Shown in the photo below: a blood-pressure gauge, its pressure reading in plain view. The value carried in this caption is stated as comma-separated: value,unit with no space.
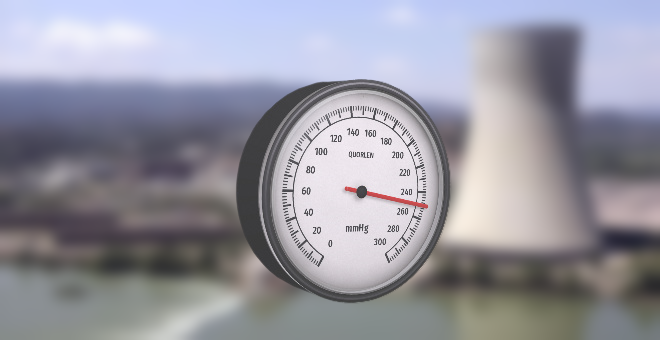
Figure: 250,mmHg
